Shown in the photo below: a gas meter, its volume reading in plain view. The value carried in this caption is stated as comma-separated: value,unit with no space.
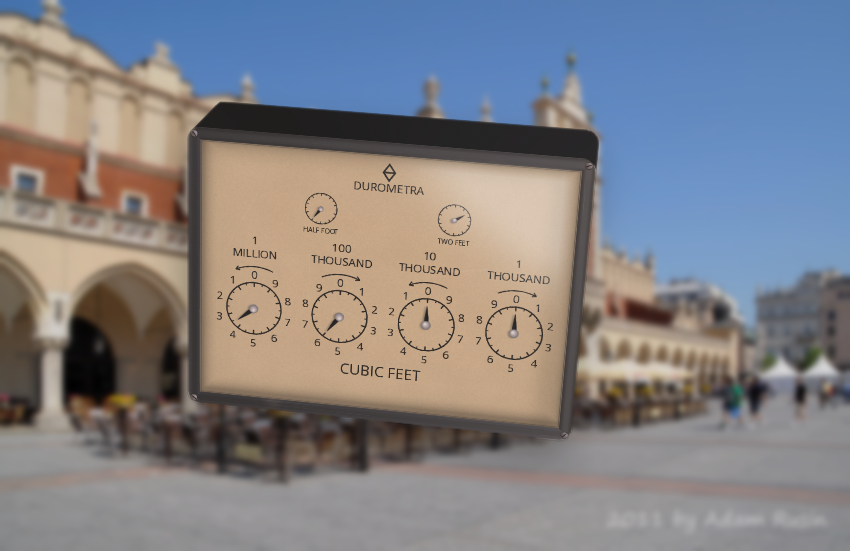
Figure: 360000,ft³
